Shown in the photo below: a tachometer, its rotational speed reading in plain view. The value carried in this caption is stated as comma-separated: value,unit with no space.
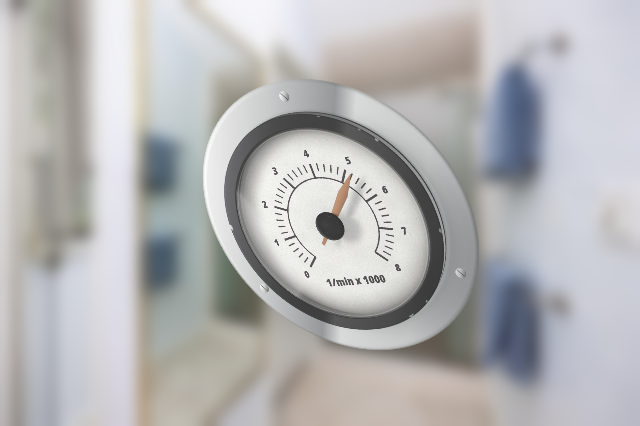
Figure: 5200,rpm
